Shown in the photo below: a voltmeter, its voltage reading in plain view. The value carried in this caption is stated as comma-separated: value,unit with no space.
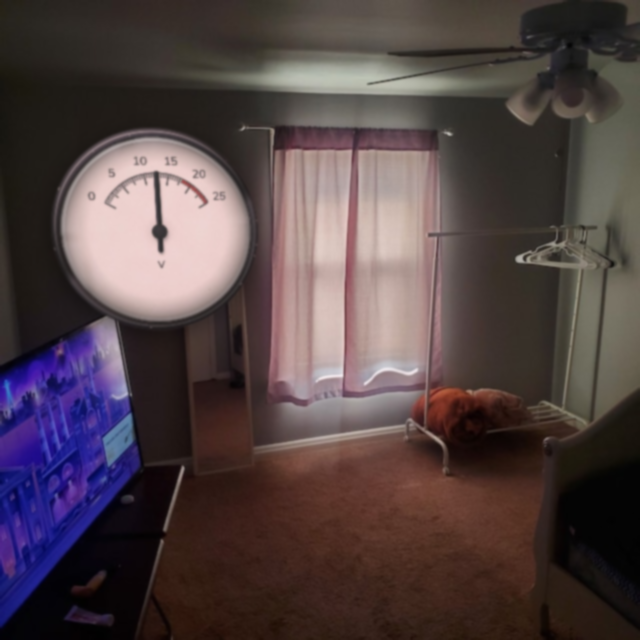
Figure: 12.5,V
